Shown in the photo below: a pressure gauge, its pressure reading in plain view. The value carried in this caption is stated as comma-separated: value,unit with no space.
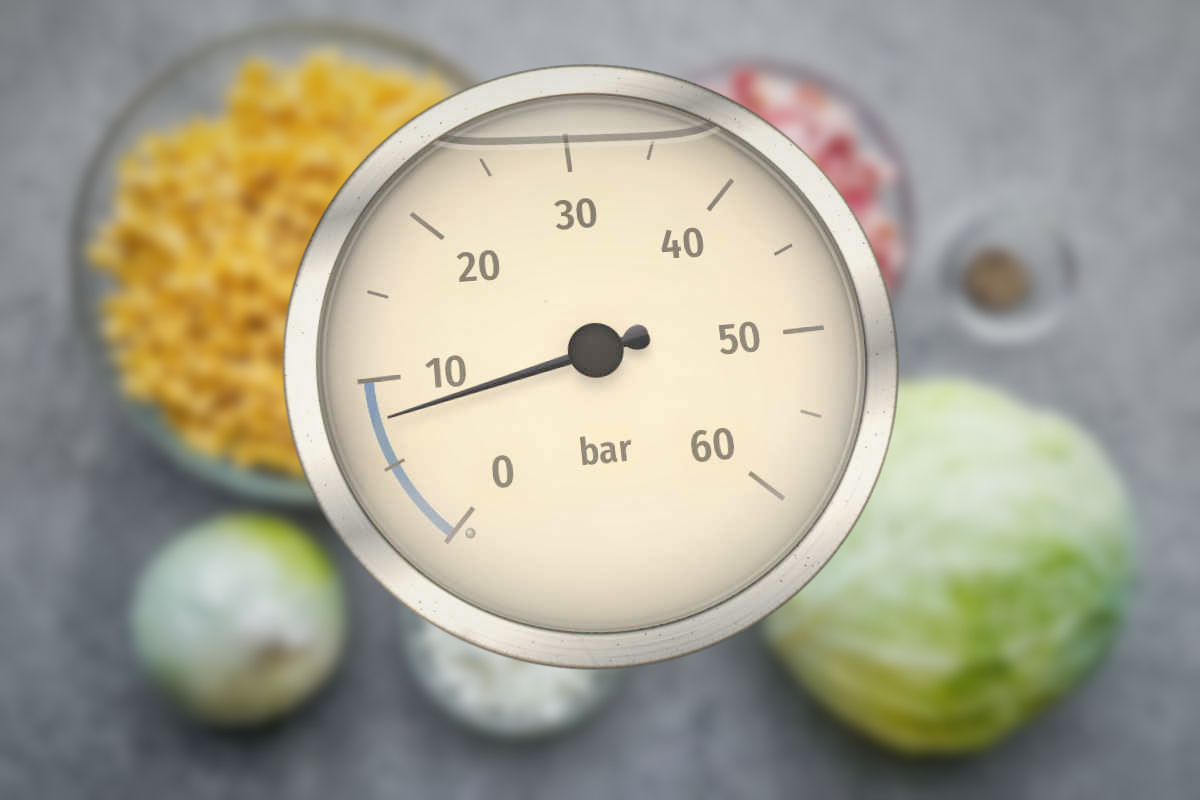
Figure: 7.5,bar
